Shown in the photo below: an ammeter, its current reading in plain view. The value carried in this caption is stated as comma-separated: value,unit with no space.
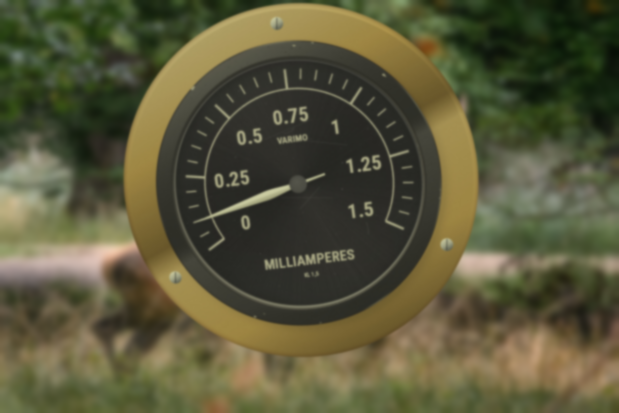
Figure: 0.1,mA
